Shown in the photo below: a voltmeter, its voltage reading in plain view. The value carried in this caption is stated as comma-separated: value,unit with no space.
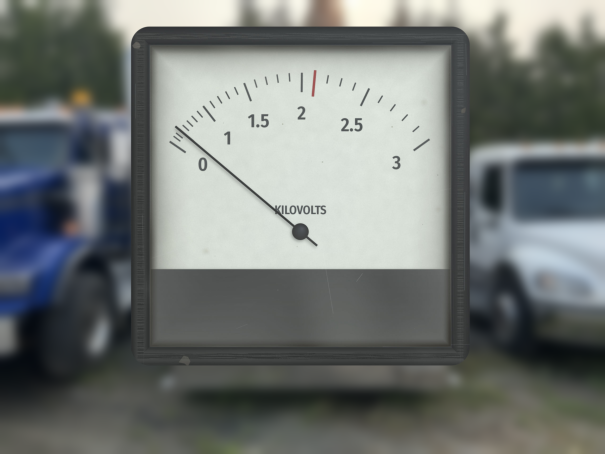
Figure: 0.5,kV
